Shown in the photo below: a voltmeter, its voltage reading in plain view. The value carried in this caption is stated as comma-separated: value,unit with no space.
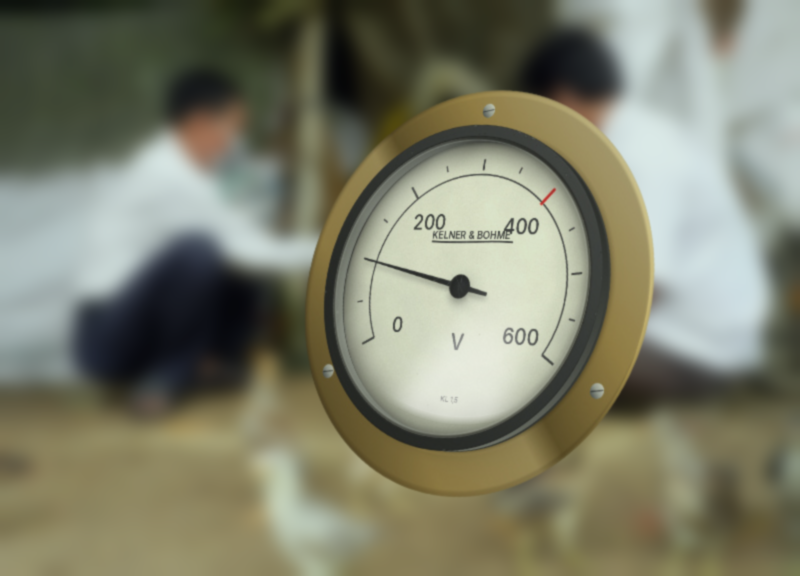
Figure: 100,V
